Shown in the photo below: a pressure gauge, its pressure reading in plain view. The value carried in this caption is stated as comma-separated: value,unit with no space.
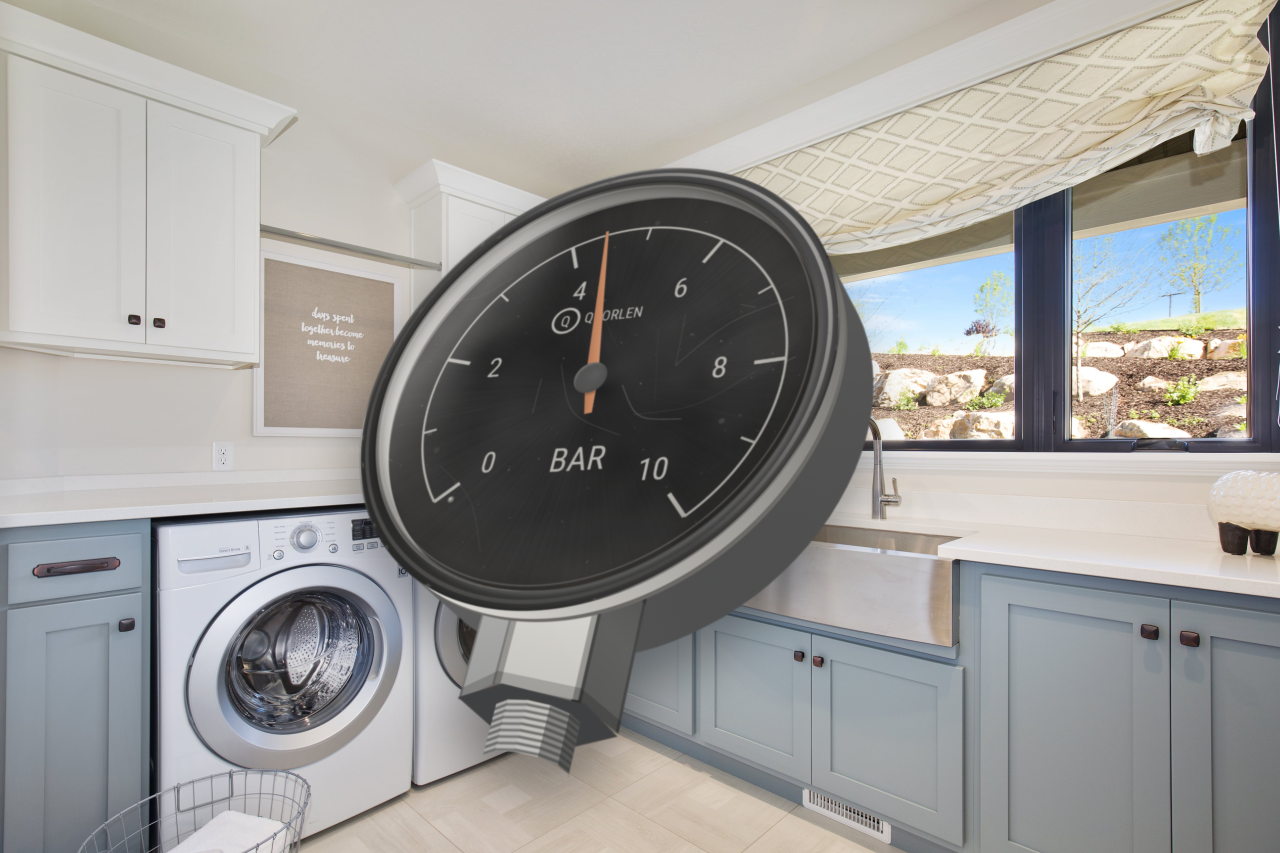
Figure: 4.5,bar
